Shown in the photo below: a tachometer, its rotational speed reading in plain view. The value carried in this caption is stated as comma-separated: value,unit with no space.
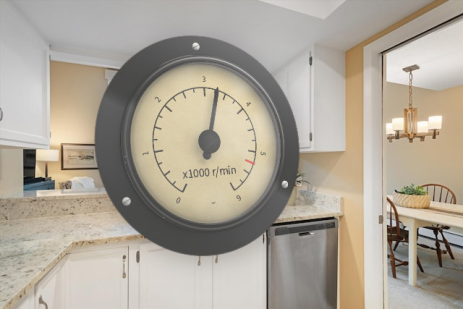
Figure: 3250,rpm
